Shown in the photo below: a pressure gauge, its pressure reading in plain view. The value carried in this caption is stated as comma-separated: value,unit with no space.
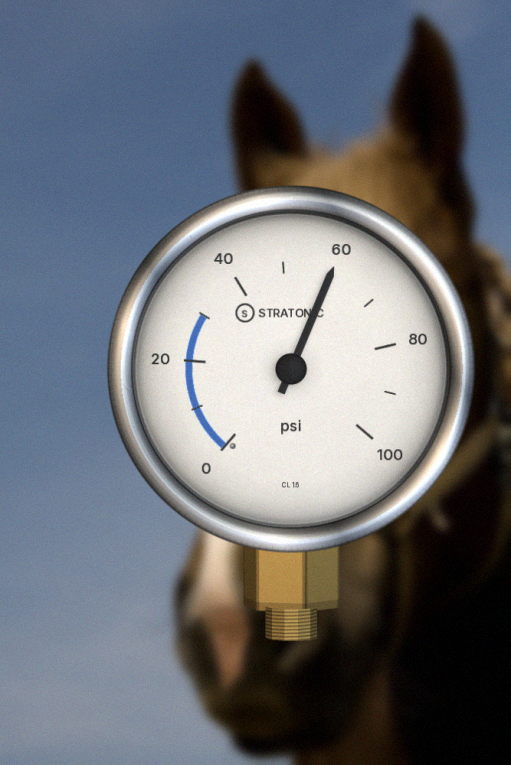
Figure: 60,psi
